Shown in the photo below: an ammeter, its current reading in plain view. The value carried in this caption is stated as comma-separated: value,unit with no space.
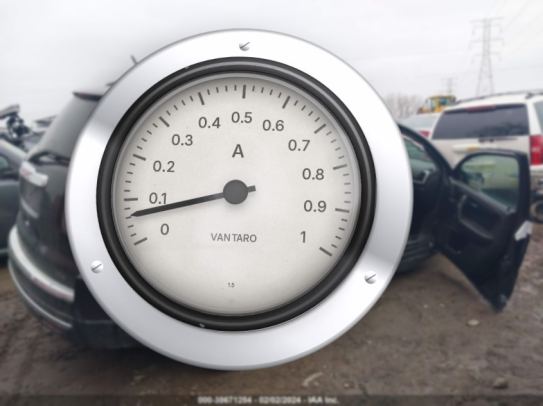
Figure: 0.06,A
